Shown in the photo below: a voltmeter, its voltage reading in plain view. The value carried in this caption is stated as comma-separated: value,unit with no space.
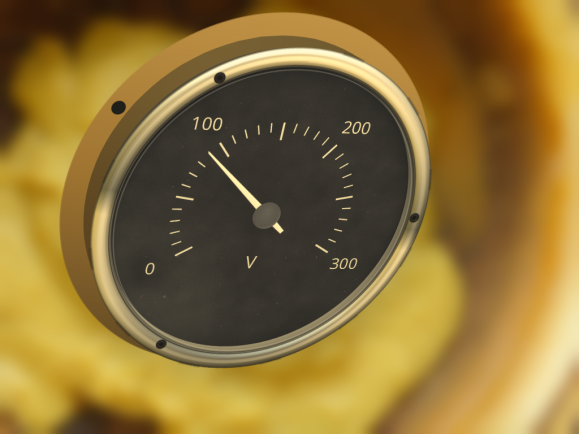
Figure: 90,V
